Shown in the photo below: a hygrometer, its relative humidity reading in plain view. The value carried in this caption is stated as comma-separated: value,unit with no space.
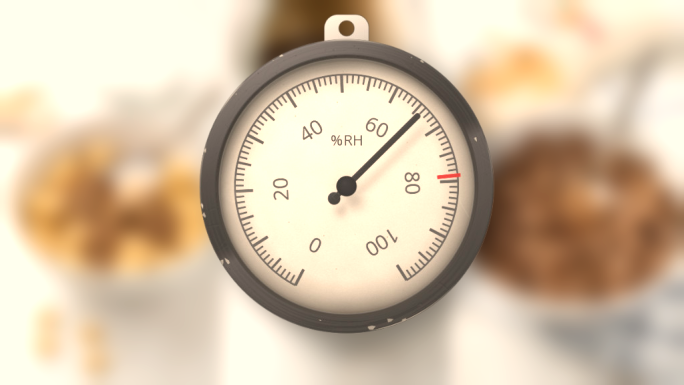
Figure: 66,%
